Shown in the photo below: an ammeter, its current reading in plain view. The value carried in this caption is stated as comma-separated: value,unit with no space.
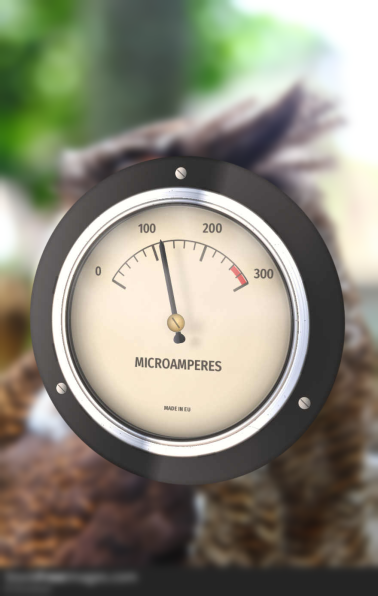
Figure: 120,µA
